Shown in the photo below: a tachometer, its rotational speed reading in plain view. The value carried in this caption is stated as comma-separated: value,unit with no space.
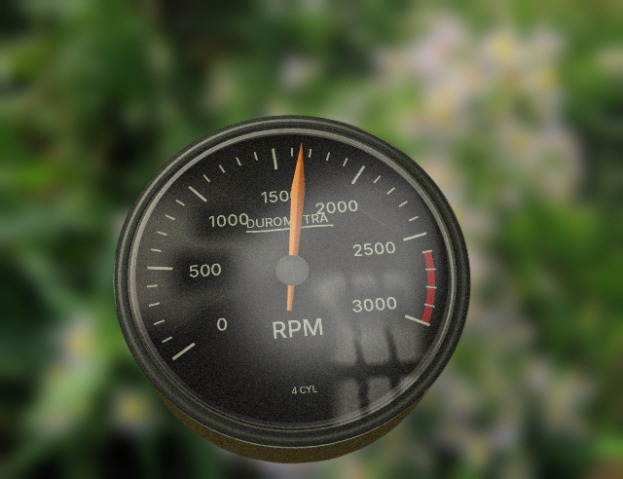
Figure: 1650,rpm
